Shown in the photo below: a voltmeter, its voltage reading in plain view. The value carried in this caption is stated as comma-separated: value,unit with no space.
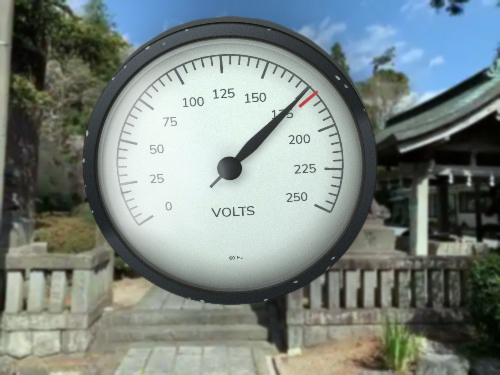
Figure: 175,V
